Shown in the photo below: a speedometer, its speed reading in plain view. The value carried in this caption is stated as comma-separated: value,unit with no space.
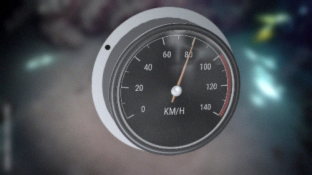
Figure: 80,km/h
